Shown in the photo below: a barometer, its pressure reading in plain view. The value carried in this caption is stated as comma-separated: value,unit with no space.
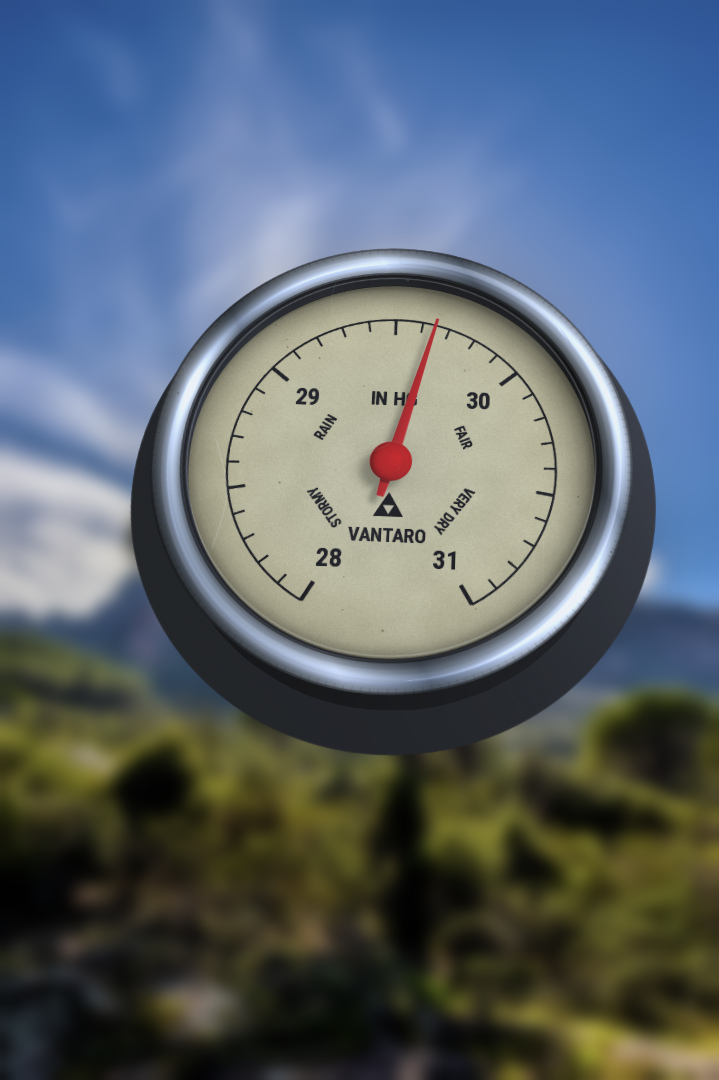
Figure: 29.65,inHg
